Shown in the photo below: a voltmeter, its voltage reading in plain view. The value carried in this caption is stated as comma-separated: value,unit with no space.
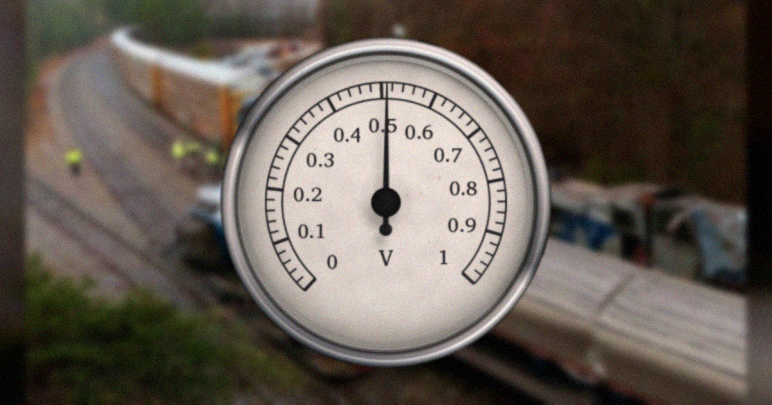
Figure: 0.51,V
